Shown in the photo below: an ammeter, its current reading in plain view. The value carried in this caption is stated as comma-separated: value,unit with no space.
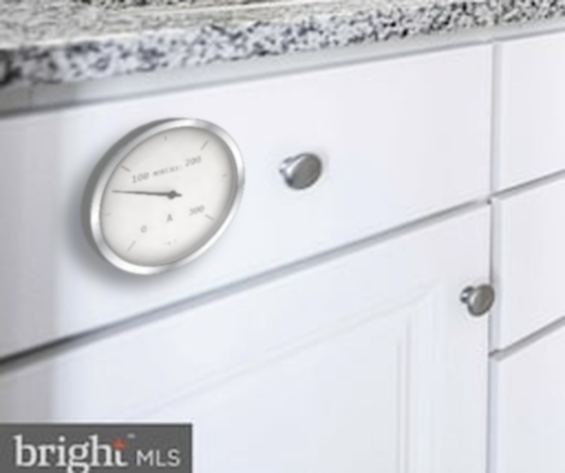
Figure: 75,A
